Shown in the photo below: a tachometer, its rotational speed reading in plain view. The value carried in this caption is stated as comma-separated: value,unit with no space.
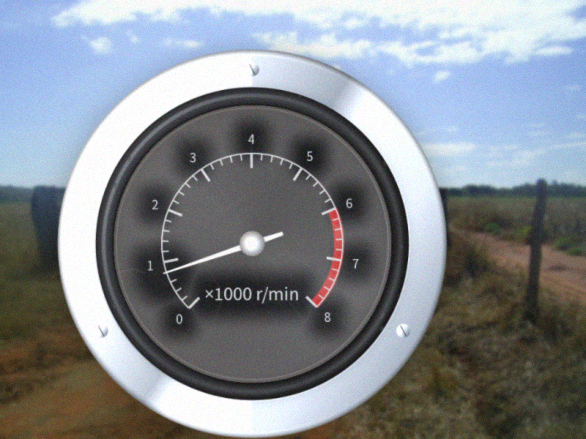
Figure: 800,rpm
